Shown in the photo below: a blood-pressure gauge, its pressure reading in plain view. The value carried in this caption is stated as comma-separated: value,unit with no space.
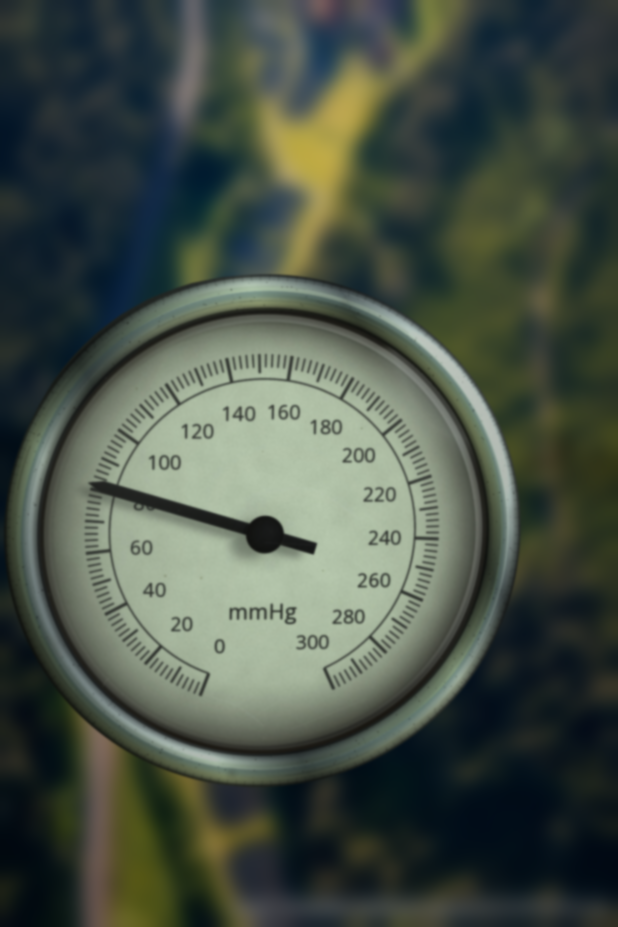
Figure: 82,mmHg
